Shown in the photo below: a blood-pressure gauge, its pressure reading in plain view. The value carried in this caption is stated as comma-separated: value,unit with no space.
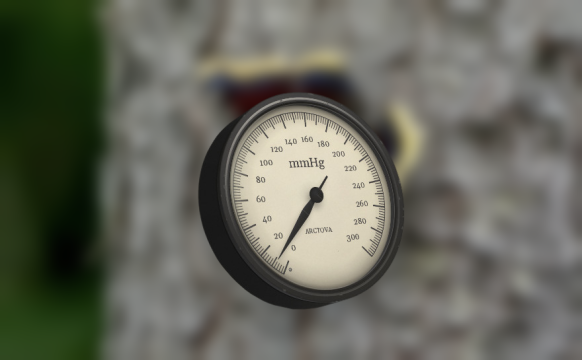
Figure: 10,mmHg
